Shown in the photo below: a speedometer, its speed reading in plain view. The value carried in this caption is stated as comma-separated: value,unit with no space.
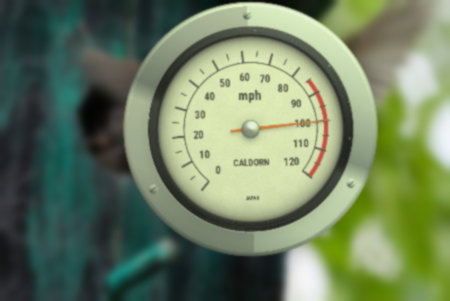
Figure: 100,mph
